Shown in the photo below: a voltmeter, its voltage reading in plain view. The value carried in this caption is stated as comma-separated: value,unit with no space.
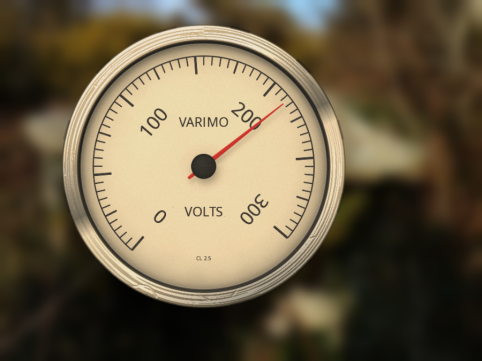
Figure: 212.5,V
